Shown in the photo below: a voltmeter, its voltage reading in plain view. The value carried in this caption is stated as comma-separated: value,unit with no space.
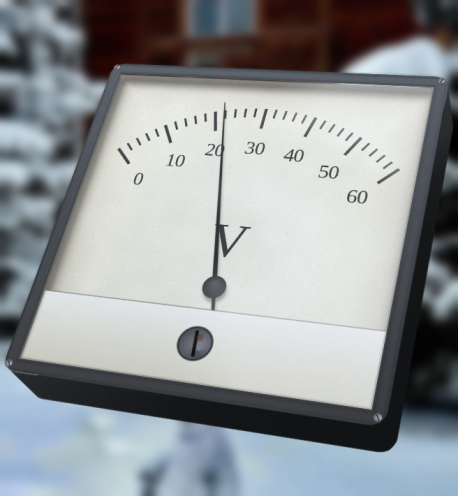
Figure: 22,V
